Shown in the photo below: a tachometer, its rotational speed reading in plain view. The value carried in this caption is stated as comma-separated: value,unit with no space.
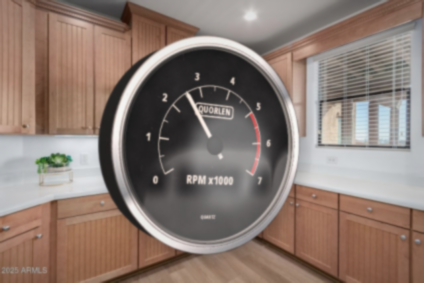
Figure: 2500,rpm
